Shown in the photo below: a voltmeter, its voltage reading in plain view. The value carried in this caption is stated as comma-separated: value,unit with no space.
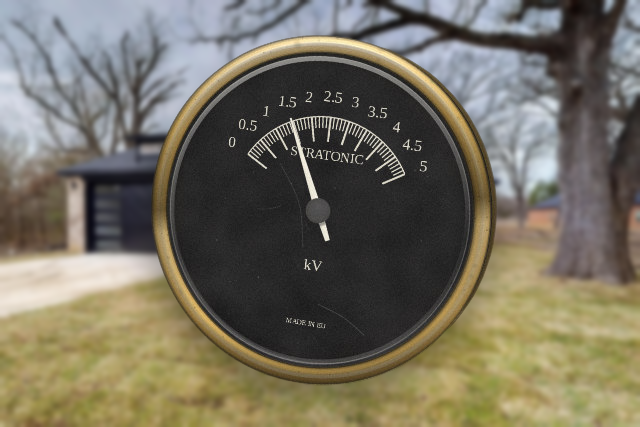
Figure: 1.5,kV
